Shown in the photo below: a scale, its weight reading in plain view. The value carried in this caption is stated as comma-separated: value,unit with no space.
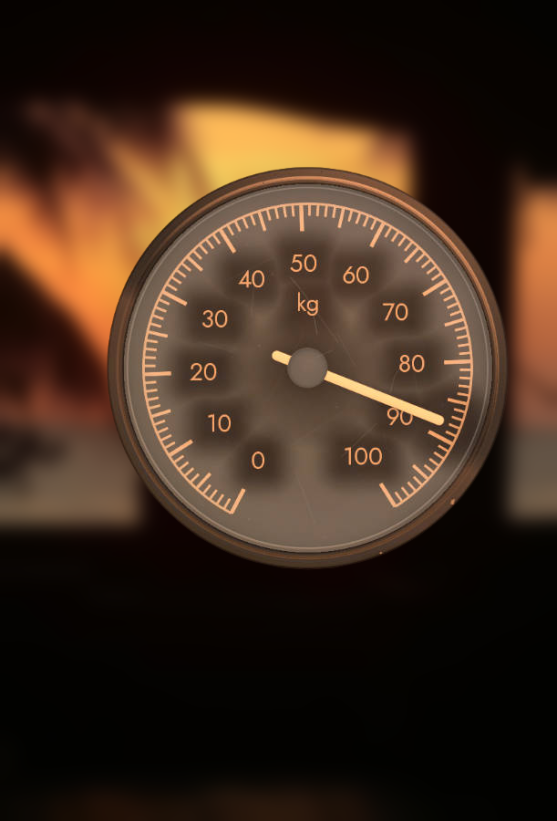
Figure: 88,kg
